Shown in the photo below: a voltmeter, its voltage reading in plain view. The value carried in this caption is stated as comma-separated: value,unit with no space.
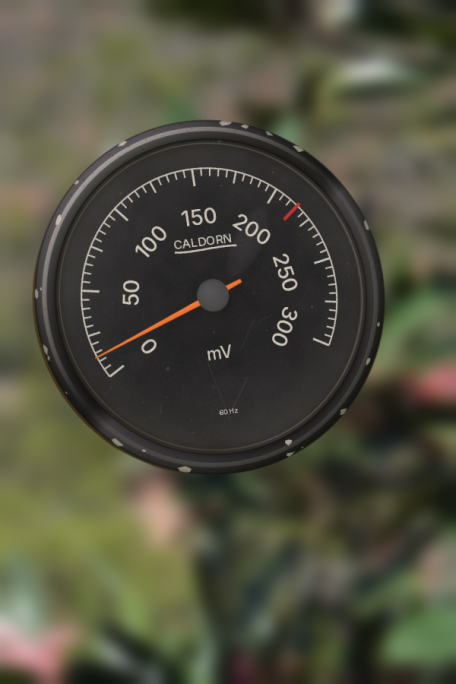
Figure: 12.5,mV
